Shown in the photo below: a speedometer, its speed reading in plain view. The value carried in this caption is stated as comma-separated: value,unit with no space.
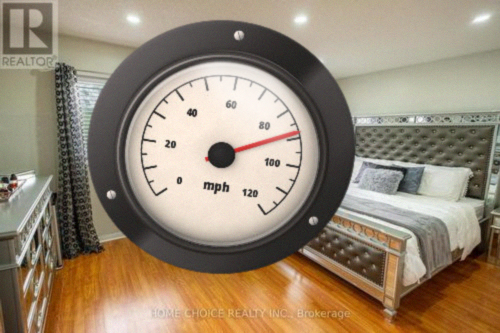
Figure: 87.5,mph
